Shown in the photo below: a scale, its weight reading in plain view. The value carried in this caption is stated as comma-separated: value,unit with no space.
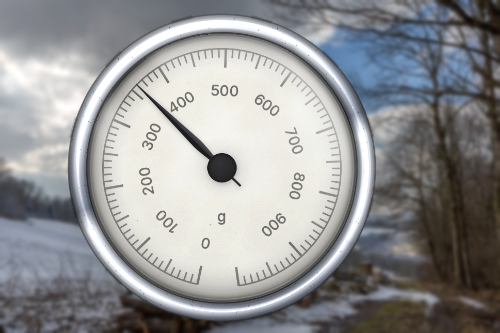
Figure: 360,g
